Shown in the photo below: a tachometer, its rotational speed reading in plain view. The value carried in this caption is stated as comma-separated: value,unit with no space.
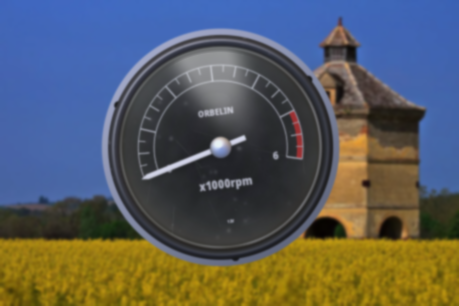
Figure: 0,rpm
